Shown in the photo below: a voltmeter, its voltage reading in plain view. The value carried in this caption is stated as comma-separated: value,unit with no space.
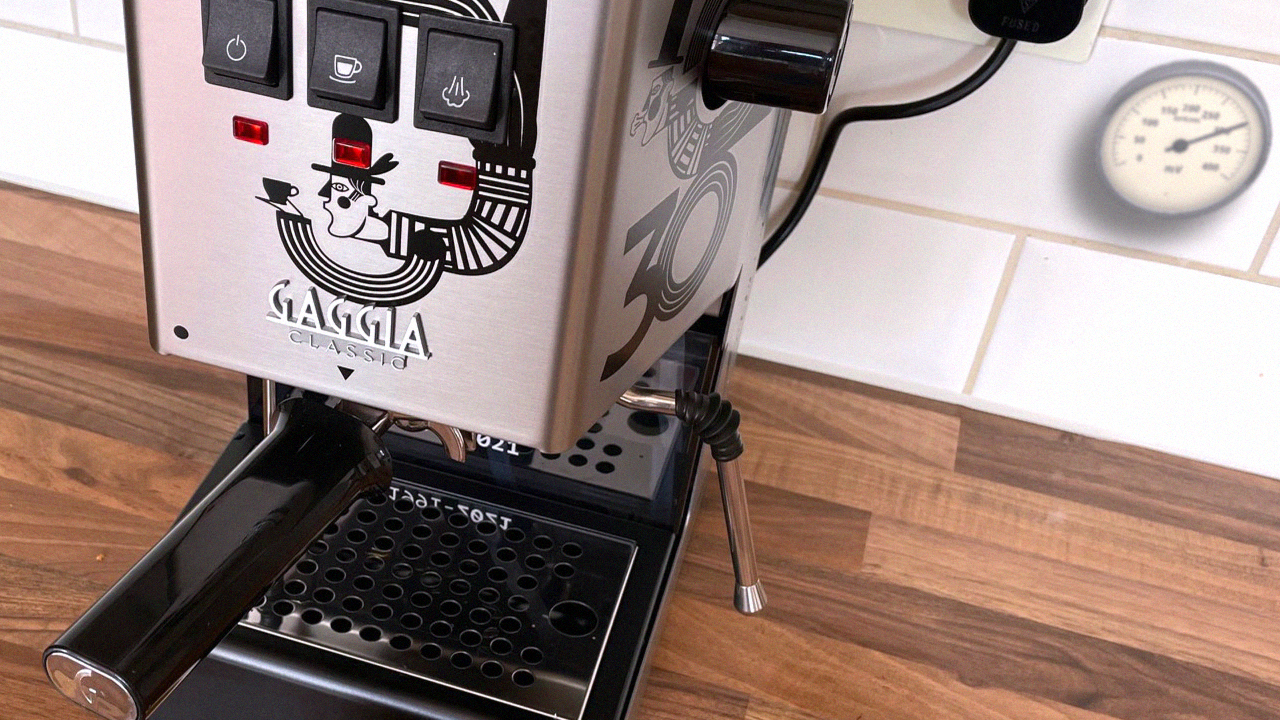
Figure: 300,mV
